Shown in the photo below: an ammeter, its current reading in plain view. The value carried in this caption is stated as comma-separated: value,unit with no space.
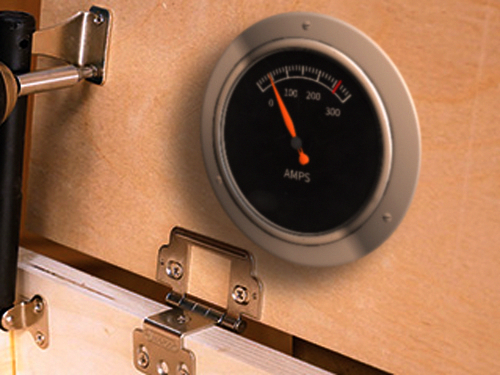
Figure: 50,A
